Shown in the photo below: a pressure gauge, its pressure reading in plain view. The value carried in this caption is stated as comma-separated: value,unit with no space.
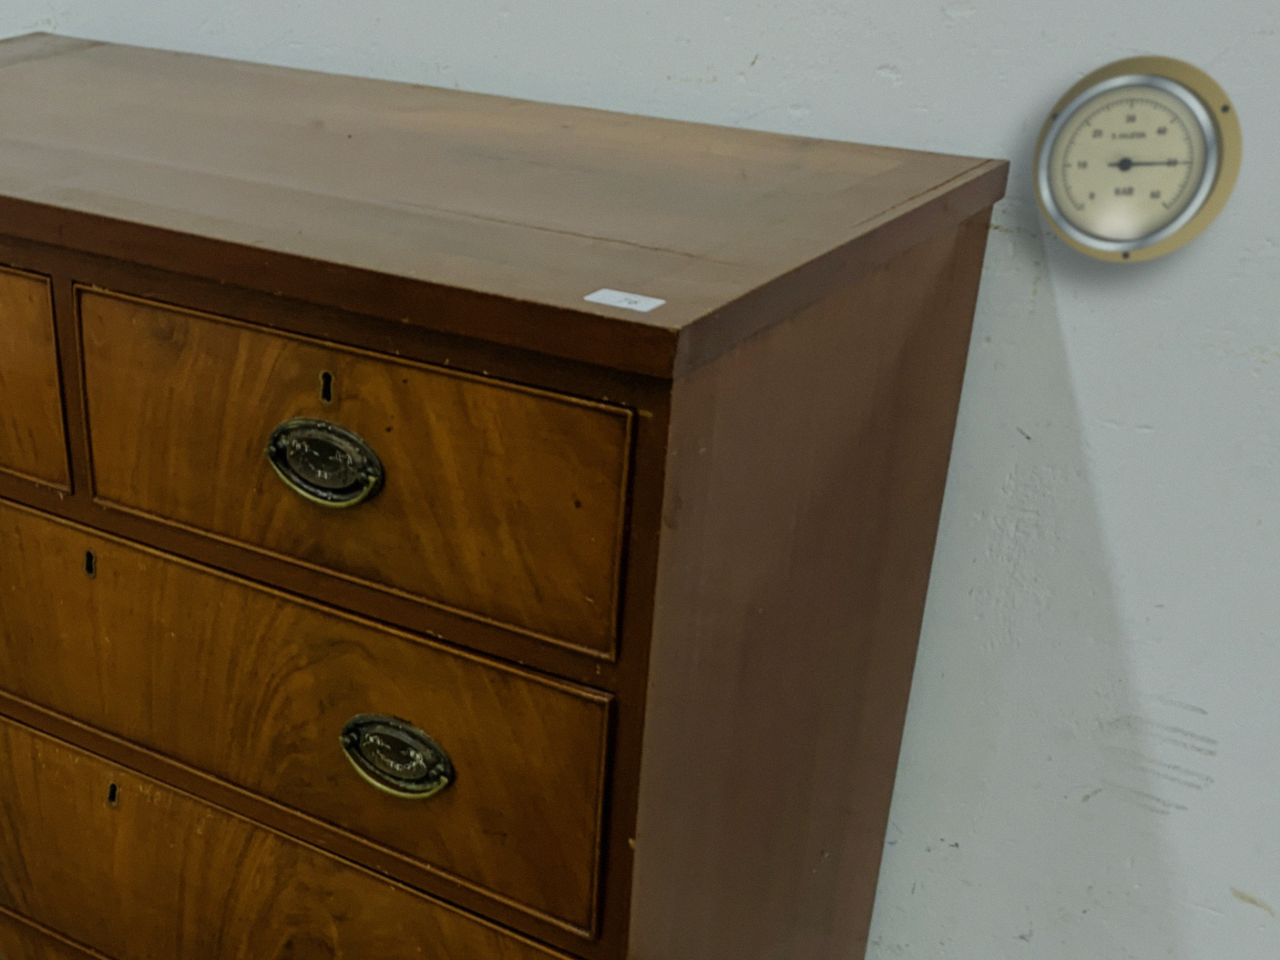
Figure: 50,bar
